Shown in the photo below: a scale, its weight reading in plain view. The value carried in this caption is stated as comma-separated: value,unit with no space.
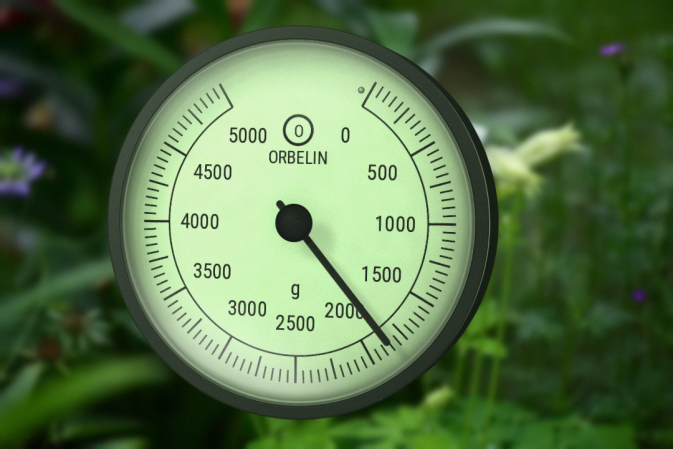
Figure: 1850,g
